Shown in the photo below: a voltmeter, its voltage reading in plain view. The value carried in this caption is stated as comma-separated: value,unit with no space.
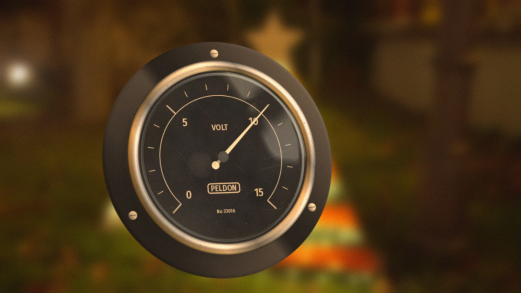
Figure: 10,V
